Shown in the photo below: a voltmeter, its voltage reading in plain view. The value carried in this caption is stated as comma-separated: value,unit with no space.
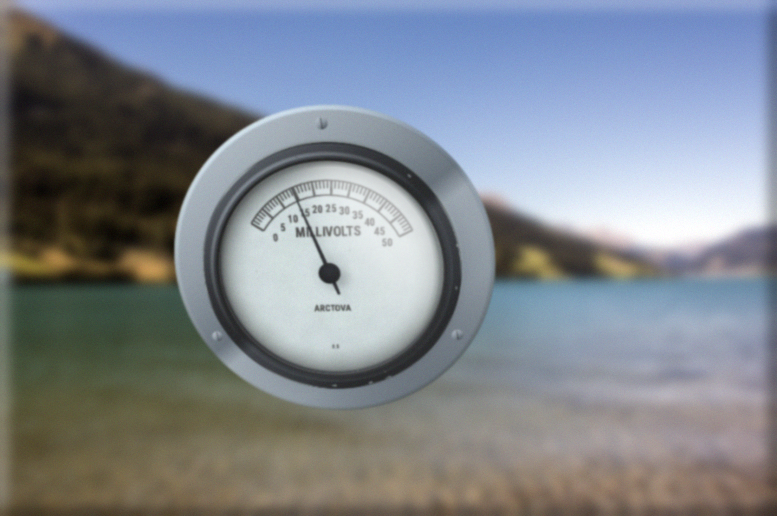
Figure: 15,mV
